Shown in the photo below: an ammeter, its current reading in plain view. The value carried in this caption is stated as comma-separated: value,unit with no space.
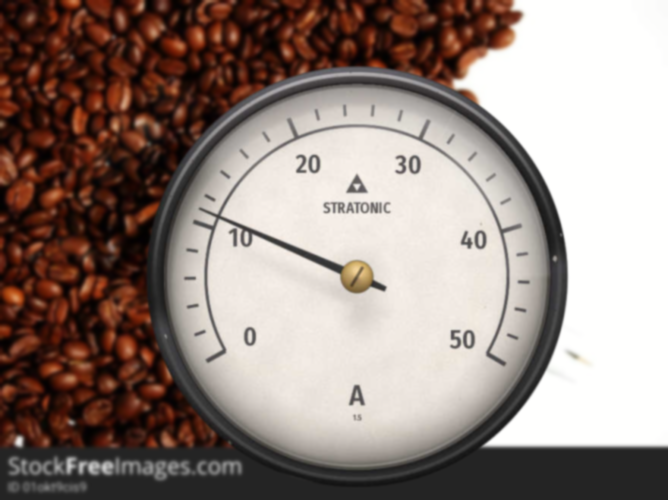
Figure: 11,A
